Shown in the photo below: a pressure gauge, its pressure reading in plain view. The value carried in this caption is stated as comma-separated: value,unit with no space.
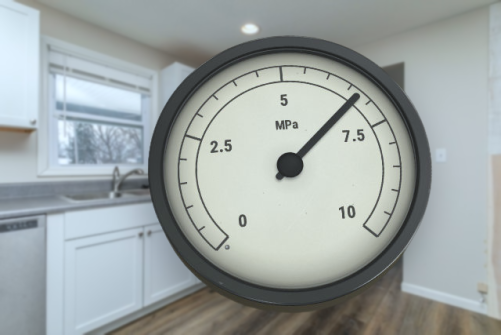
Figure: 6.75,MPa
